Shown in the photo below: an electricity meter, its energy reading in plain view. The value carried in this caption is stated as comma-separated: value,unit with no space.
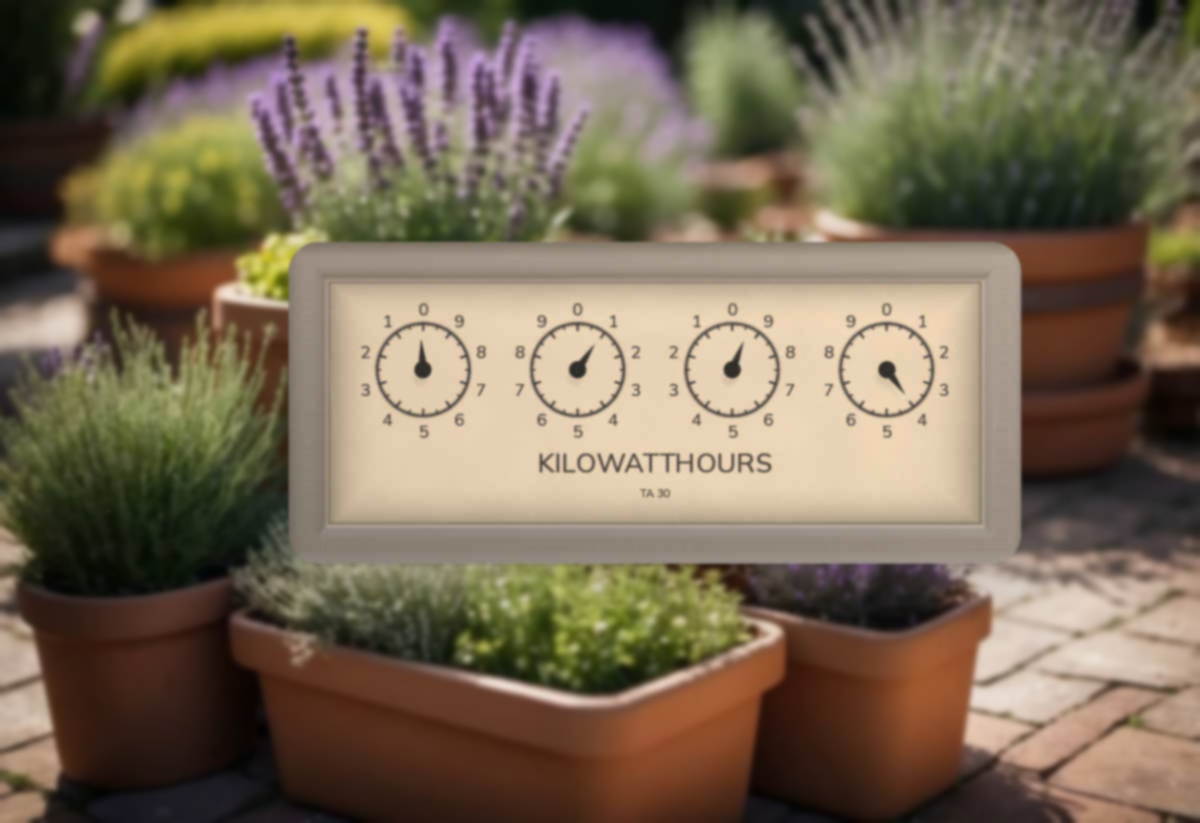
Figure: 94,kWh
